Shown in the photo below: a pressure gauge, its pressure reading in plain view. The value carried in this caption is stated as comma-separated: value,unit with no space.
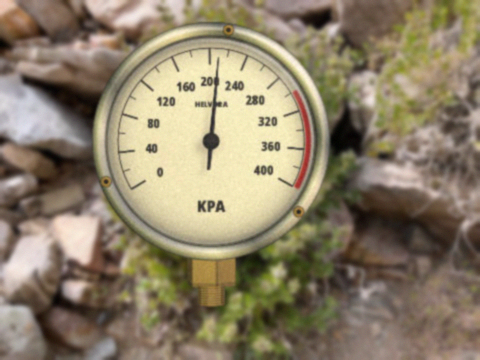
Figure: 210,kPa
